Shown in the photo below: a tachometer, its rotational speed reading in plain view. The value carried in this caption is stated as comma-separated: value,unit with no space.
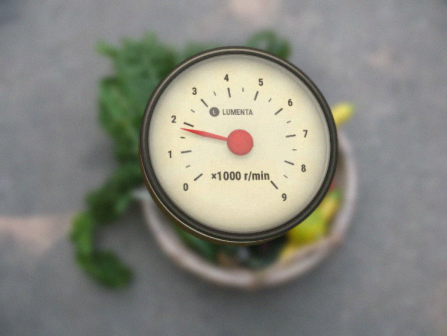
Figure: 1750,rpm
